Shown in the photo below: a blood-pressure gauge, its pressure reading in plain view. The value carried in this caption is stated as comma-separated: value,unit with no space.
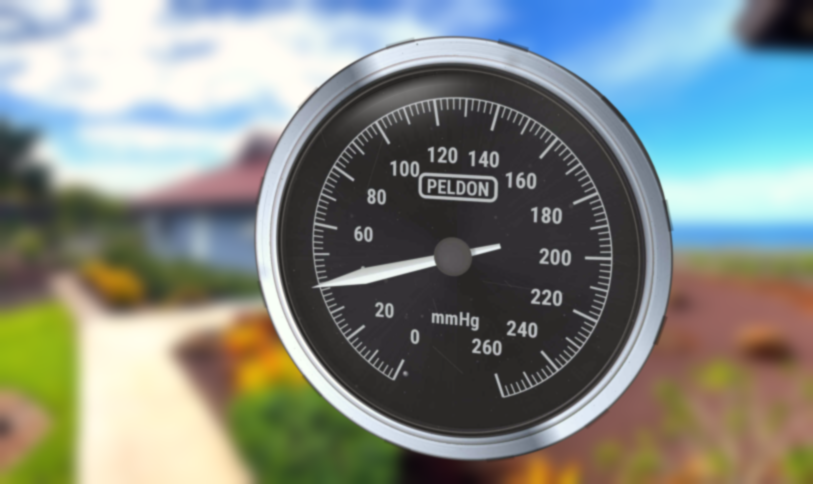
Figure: 40,mmHg
